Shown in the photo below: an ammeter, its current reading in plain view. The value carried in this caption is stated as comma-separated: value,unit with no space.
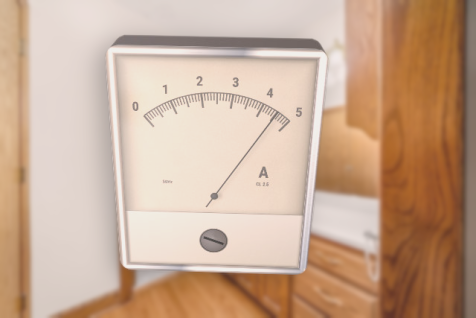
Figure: 4.5,A
